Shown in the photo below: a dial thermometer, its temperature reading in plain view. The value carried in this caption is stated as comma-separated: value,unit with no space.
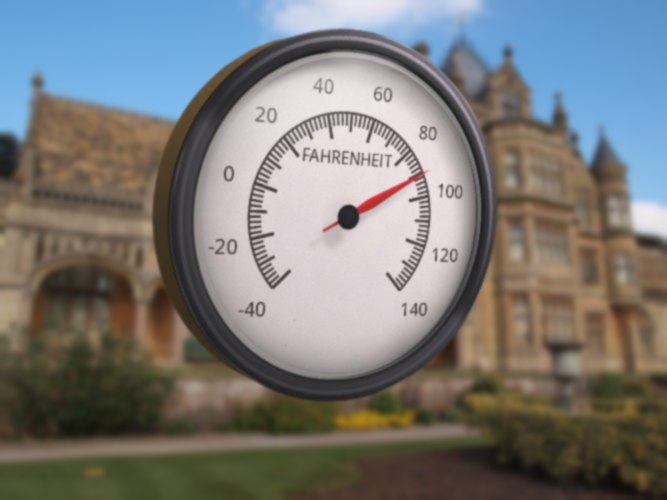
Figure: 90,°F
